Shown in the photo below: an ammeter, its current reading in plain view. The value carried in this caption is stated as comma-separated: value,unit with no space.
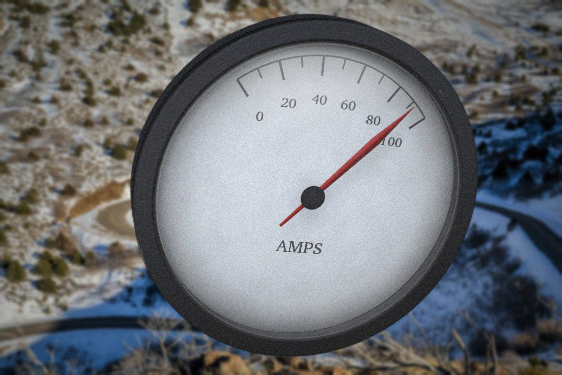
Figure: 90,A
